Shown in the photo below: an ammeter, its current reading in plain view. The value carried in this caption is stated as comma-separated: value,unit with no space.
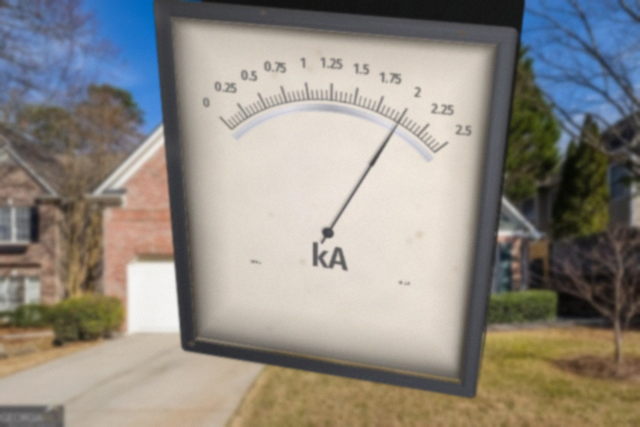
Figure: 2,kA
